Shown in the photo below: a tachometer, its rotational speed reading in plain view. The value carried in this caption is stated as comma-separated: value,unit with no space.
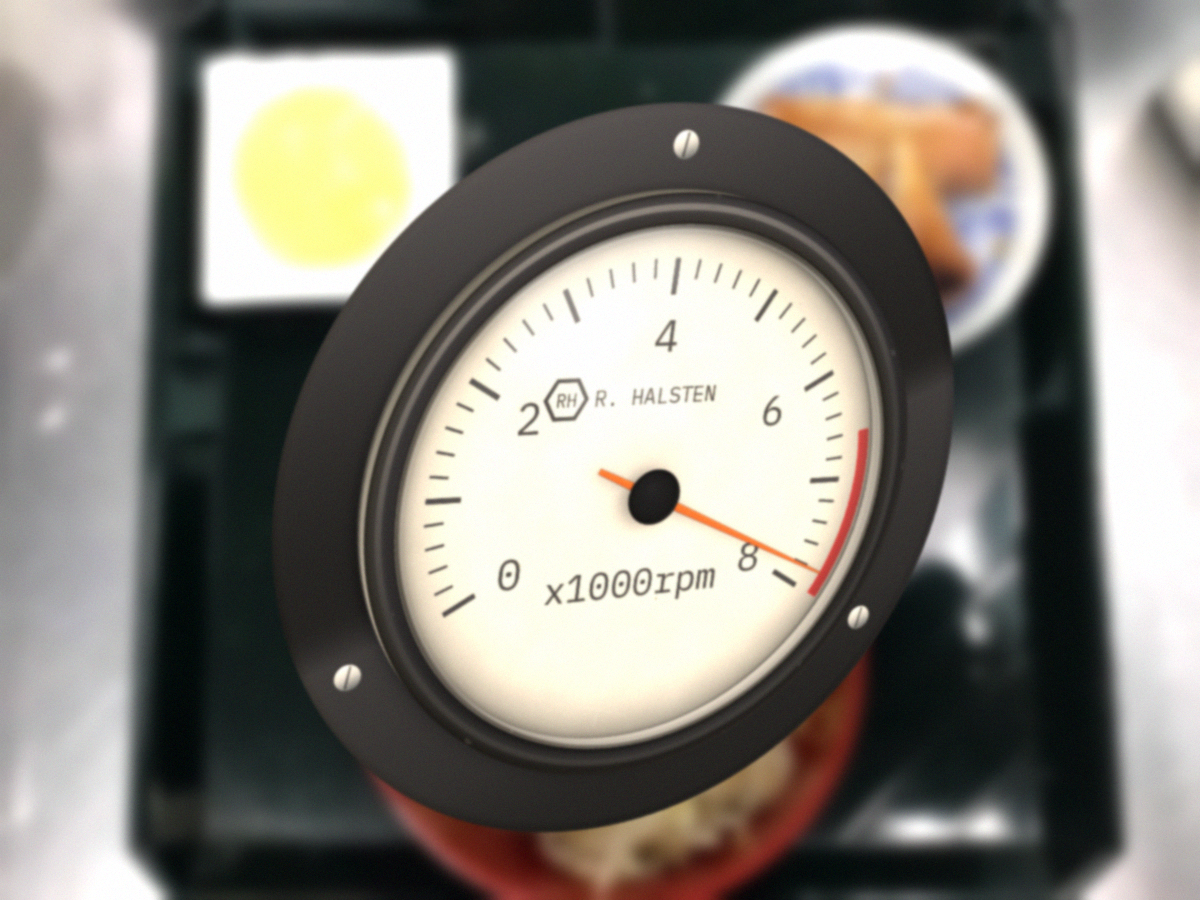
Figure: 7800,rpm
